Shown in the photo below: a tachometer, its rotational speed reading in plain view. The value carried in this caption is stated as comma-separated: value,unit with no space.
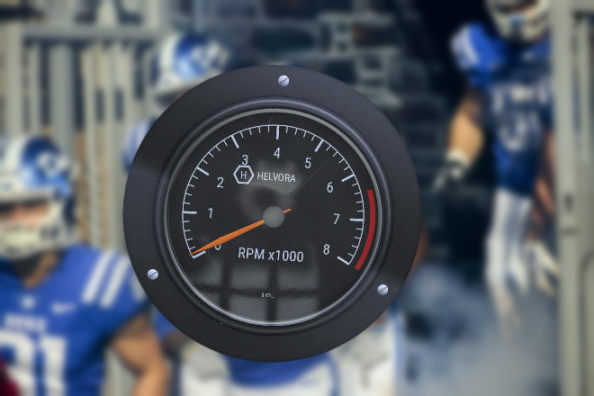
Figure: 100,rpm
